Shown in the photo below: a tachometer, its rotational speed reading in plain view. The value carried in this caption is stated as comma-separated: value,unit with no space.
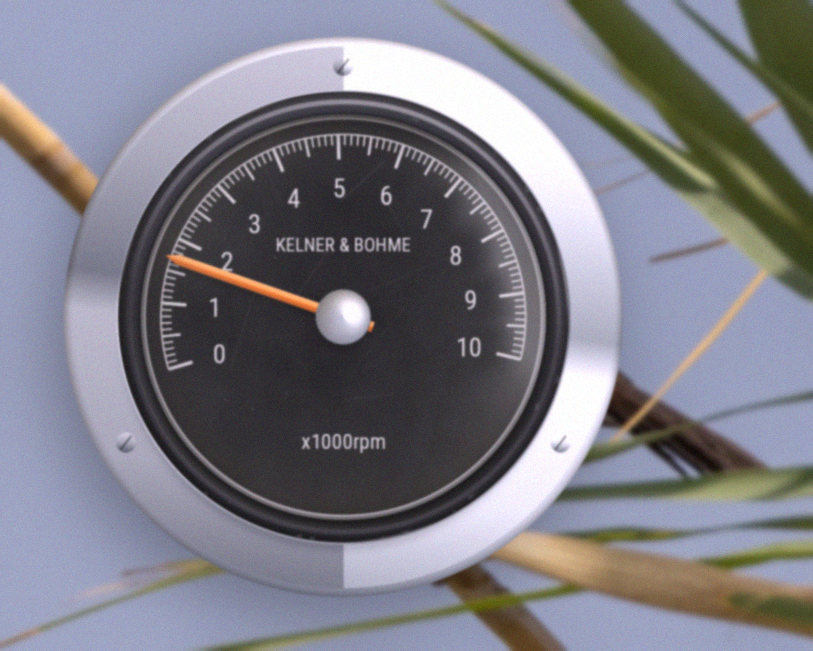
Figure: 1700,rpm
